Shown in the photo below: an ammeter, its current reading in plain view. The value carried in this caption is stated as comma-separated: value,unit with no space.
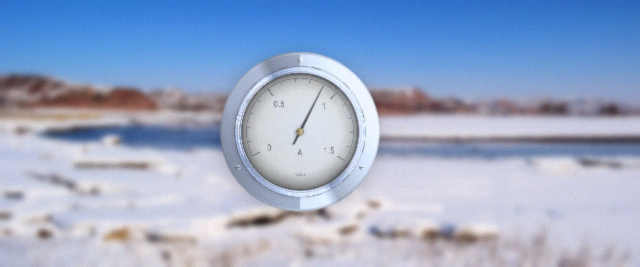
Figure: 0.9,A
